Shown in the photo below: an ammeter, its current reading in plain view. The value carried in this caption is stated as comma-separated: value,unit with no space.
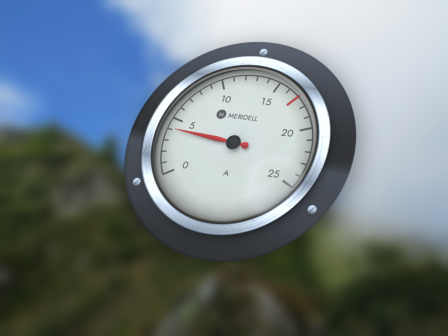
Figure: 4,A
